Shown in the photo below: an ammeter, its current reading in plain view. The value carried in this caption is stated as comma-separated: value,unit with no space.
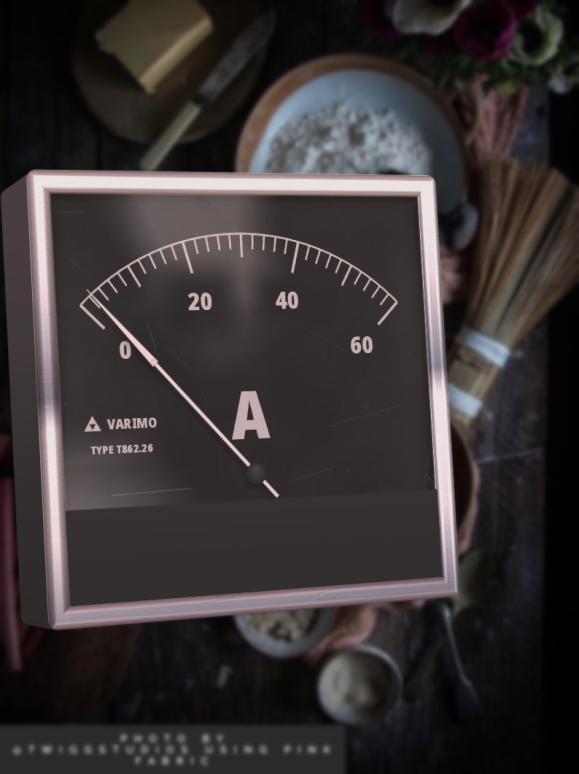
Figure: 2,A
